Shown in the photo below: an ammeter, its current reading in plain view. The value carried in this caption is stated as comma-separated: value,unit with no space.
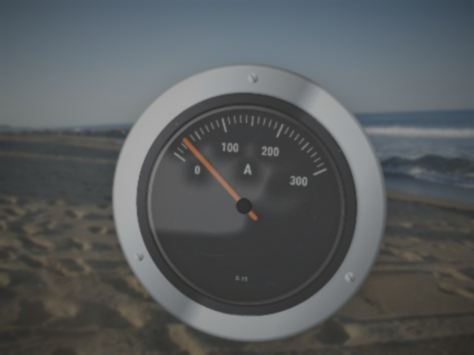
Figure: 30,A
